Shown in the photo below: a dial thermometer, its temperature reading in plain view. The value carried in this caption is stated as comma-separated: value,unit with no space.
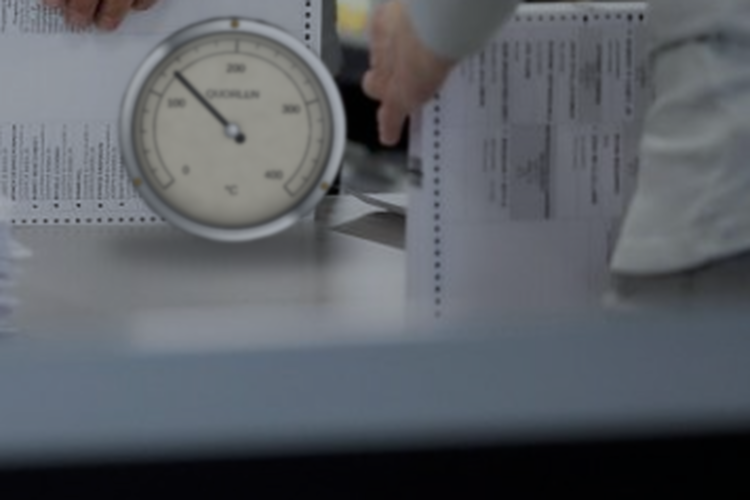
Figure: 130,°C
